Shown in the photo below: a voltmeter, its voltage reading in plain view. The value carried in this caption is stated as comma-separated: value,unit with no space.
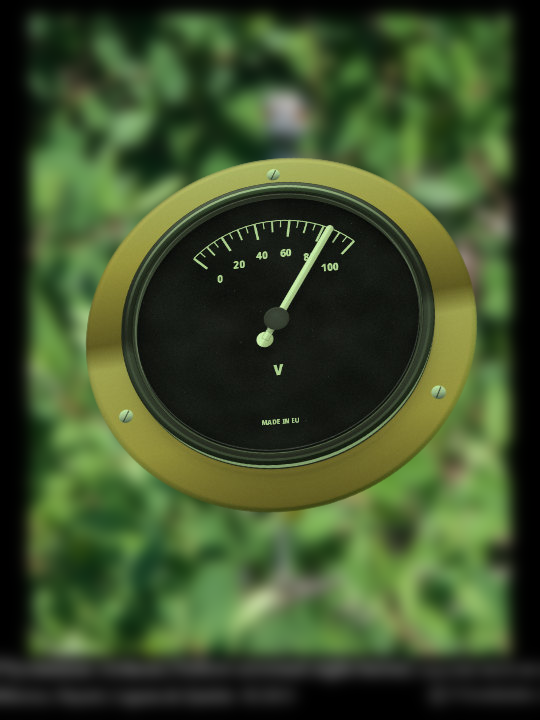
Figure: 85,V
